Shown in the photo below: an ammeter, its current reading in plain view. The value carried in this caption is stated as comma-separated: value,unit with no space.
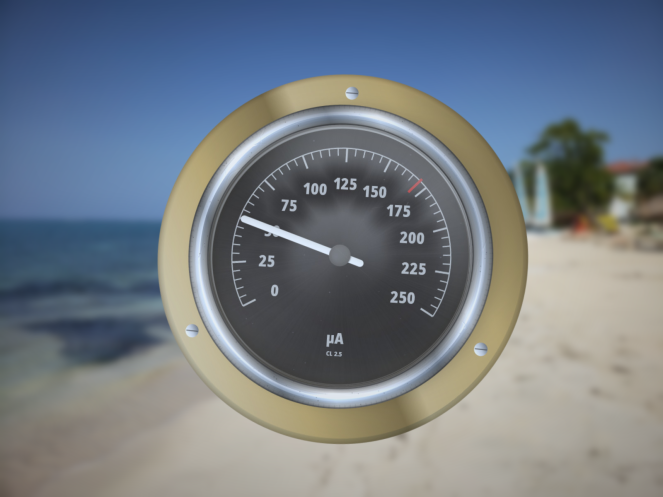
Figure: 50,µA
